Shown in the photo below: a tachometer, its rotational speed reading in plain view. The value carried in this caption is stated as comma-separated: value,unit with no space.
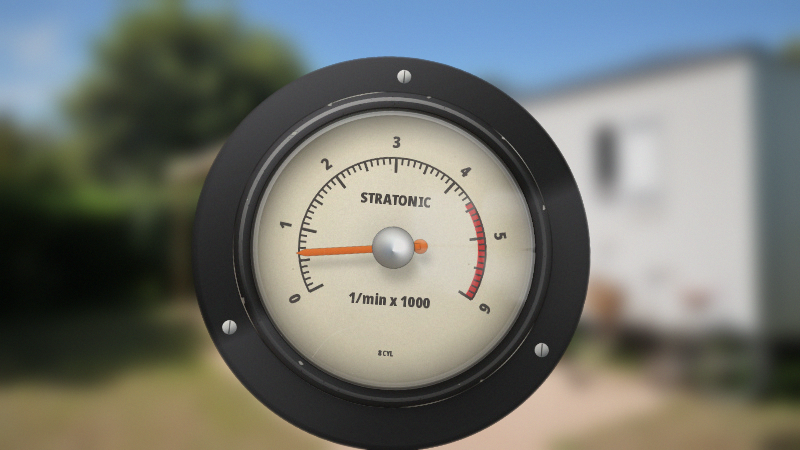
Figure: 600,rpm
